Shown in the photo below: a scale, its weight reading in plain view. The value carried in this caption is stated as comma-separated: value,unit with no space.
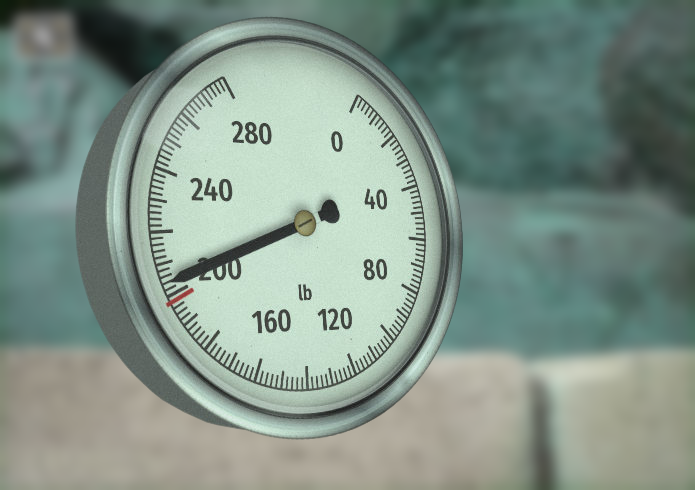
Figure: 204,lb
